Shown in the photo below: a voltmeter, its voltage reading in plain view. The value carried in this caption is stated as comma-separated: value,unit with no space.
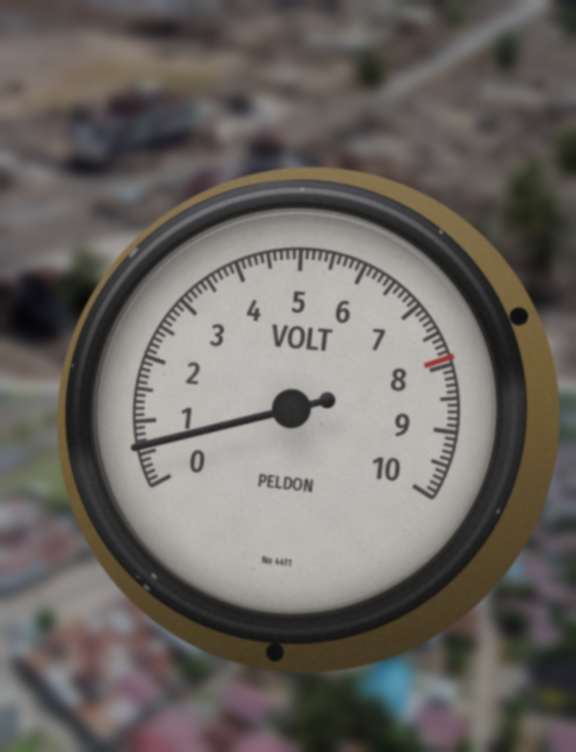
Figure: 0.6,V
